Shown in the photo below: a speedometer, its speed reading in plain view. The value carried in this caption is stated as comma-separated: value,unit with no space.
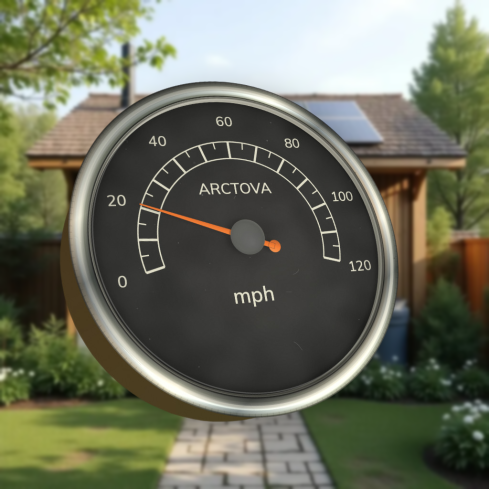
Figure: 20,mph
